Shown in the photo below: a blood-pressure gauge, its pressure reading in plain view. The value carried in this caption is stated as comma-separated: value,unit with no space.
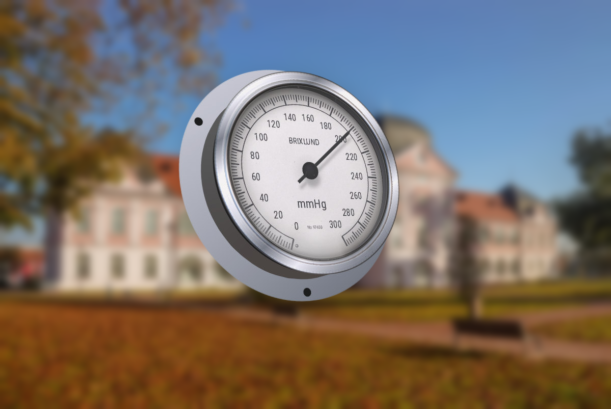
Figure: 200,mmHg
